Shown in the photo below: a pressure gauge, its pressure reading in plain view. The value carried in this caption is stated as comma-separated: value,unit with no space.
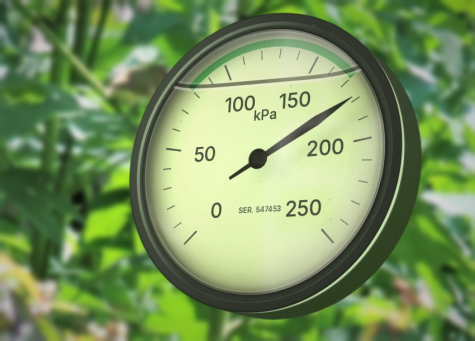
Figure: 180,kPa
